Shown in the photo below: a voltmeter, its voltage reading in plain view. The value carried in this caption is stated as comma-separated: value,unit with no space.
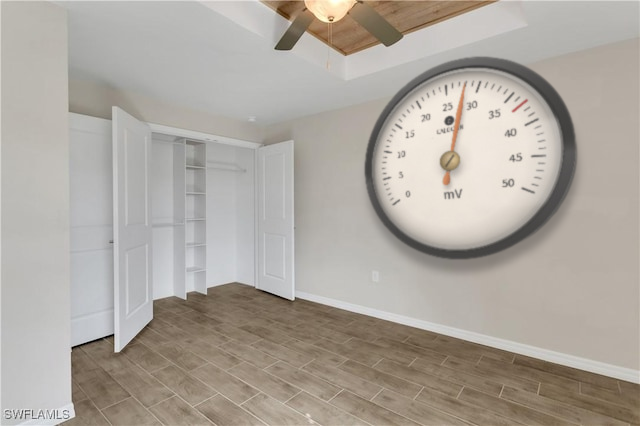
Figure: 28,mV
